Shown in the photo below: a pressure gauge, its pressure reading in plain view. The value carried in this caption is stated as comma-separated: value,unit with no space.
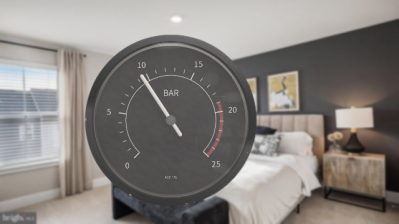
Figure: 9.5,bar
